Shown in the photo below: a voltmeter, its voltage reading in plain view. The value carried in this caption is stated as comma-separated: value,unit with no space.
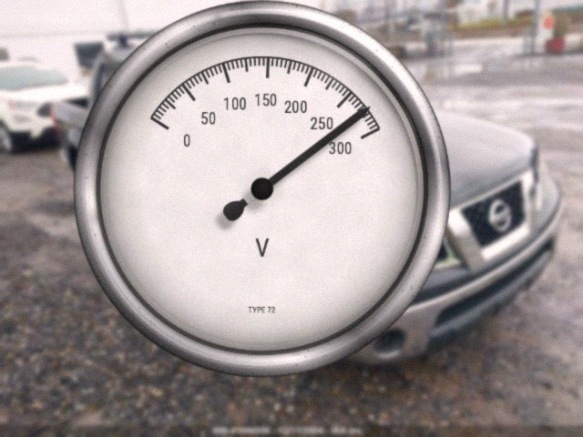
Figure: 275,V
